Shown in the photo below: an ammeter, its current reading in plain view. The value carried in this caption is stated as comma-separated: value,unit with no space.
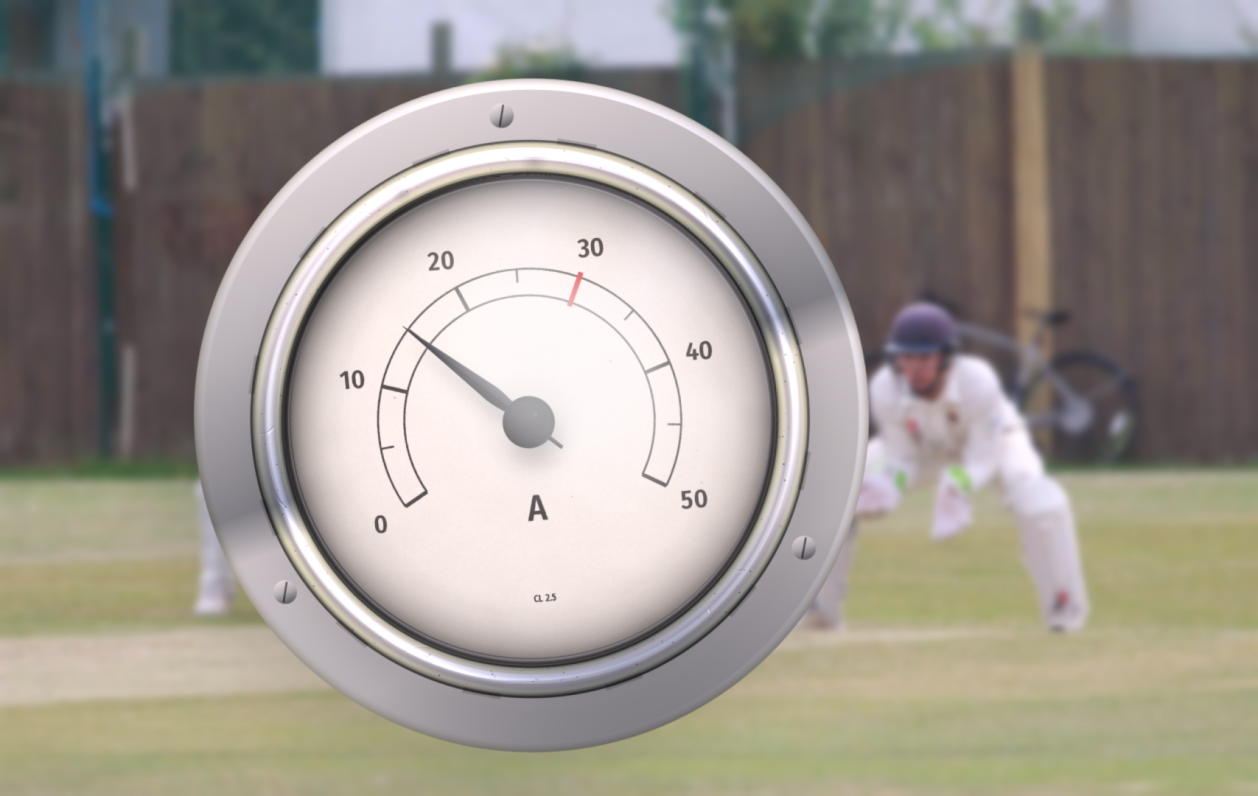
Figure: 15,A
